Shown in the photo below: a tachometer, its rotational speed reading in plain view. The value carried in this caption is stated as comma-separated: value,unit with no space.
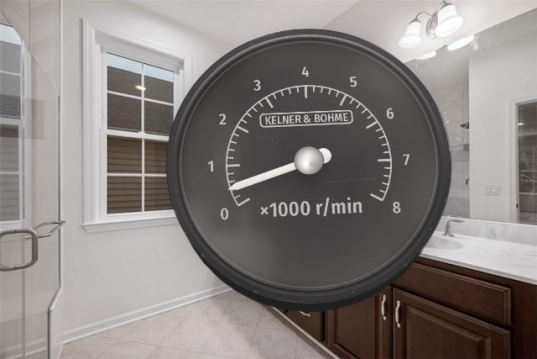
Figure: 400,rpm
